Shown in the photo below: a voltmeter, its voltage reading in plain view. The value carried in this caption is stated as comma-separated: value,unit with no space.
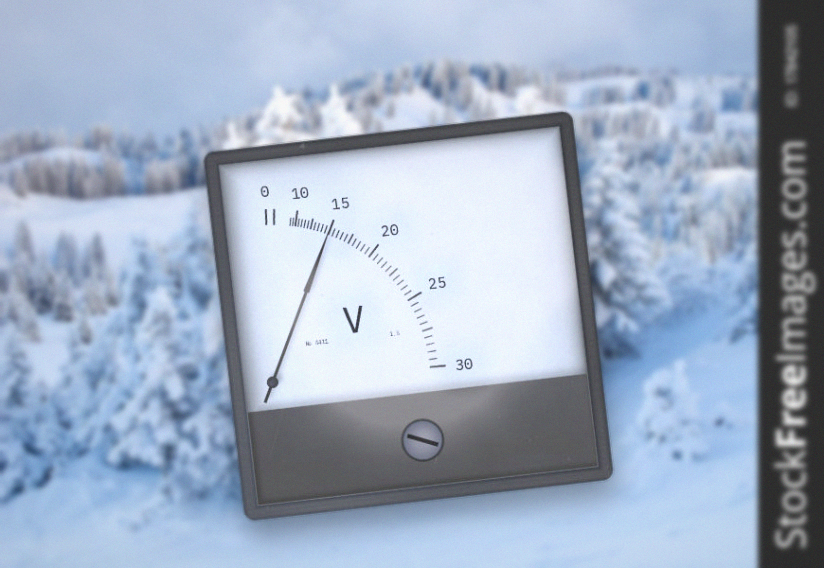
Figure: 15,V
